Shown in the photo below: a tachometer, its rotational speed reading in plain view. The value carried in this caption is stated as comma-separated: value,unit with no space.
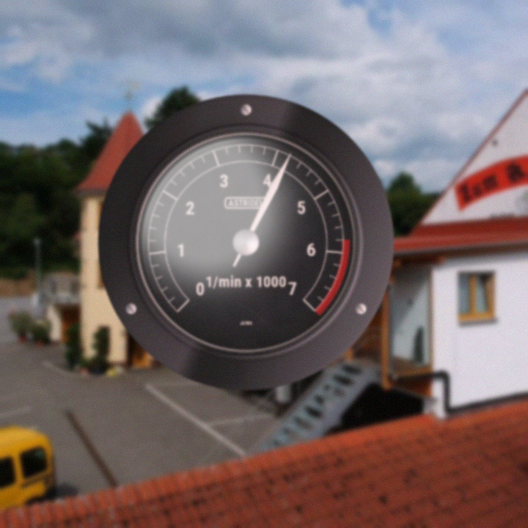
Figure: 4200,rpm
